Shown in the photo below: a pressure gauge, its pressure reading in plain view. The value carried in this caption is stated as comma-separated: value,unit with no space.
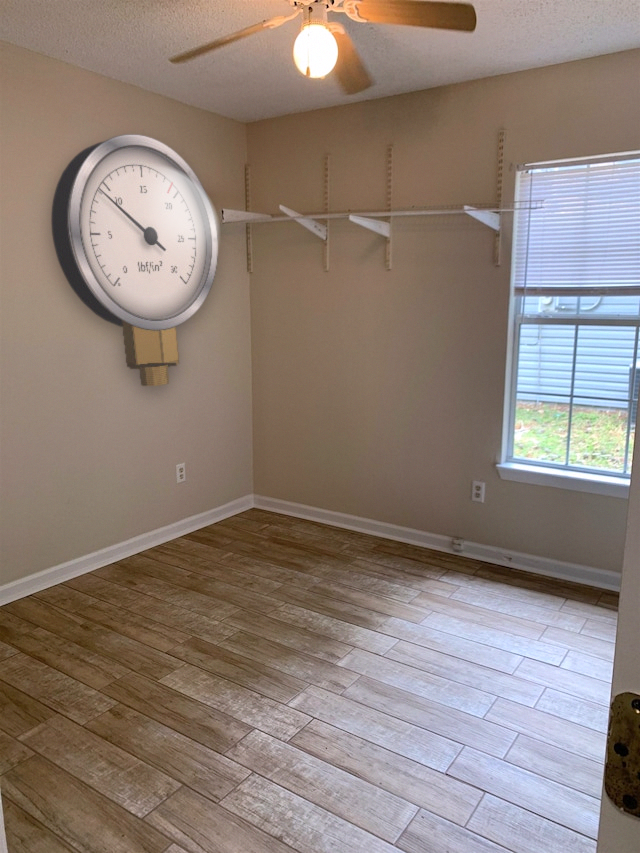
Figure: 9,psi
